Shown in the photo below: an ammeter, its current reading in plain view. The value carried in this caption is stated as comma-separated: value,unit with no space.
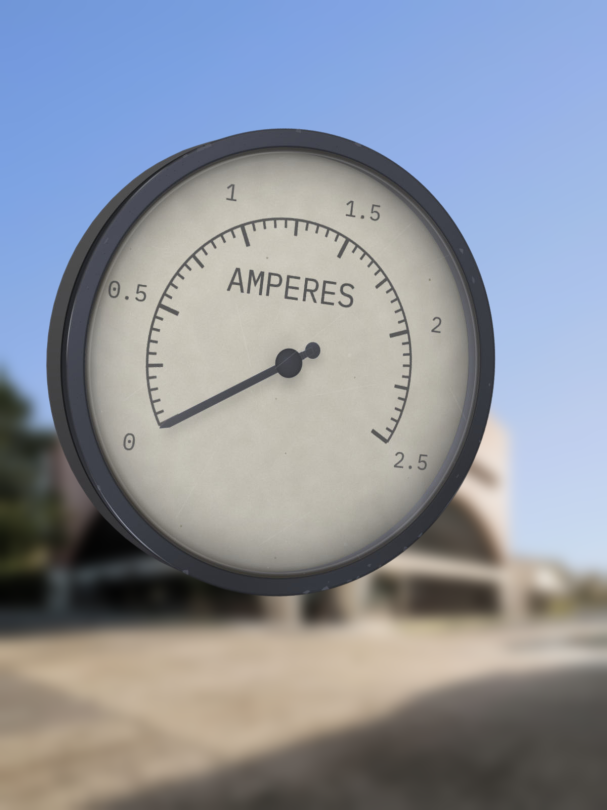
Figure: 0,A
